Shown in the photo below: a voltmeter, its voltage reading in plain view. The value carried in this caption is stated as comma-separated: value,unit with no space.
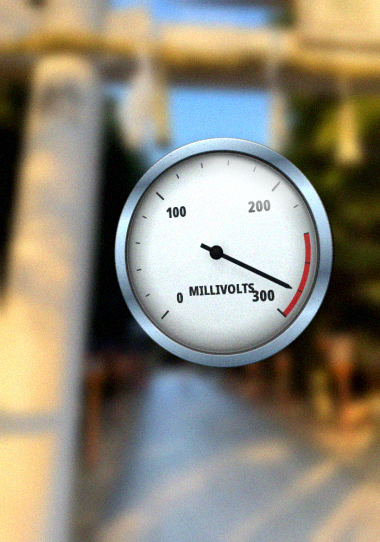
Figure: 280,mV
